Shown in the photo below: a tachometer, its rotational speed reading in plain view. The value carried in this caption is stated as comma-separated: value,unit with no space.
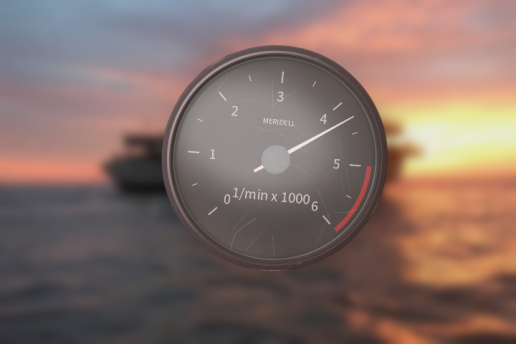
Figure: 4250,rpm
